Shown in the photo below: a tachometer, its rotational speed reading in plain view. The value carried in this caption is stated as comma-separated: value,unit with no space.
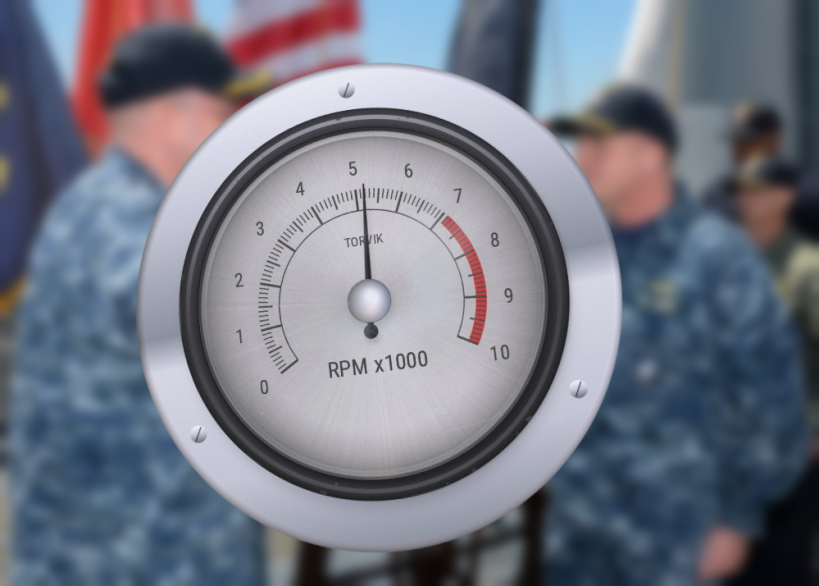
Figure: 5200,rpm
